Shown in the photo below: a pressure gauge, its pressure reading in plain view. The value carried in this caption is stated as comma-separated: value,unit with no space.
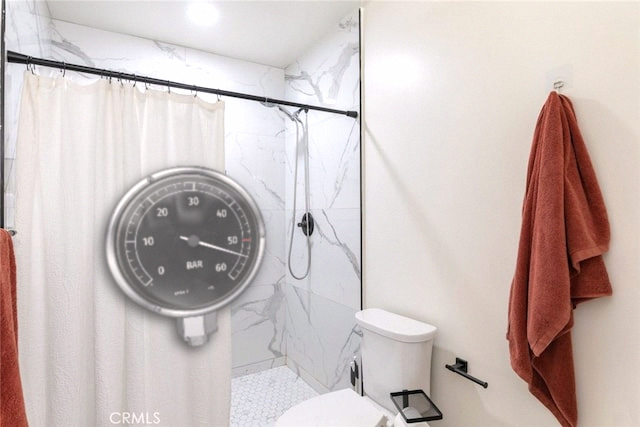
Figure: 54,bar
